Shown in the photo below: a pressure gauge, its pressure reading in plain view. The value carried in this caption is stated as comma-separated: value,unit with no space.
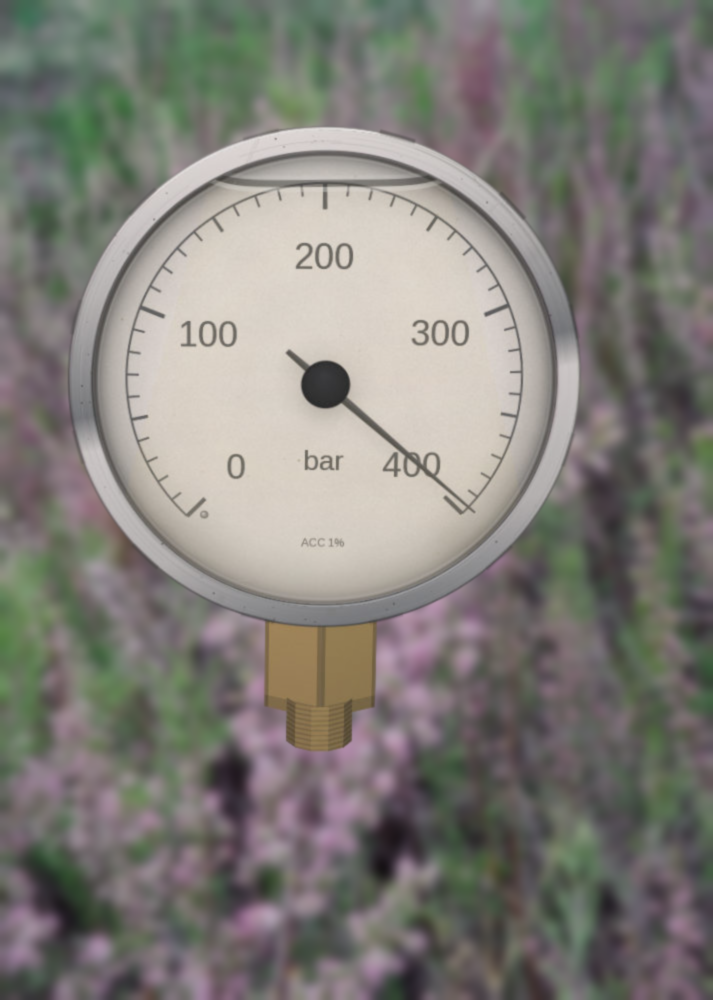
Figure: 395,bar
